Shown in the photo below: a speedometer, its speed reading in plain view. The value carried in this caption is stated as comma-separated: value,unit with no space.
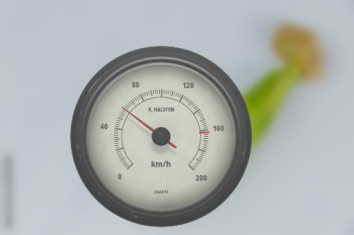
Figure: 60,km/h
